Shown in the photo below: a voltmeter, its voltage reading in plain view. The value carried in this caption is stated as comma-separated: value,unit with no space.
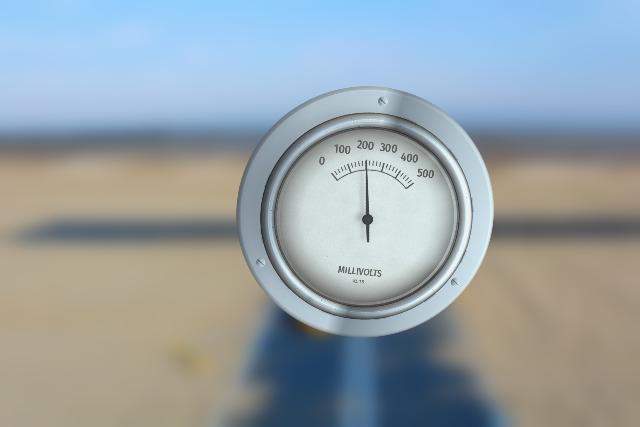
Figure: 200,mV
